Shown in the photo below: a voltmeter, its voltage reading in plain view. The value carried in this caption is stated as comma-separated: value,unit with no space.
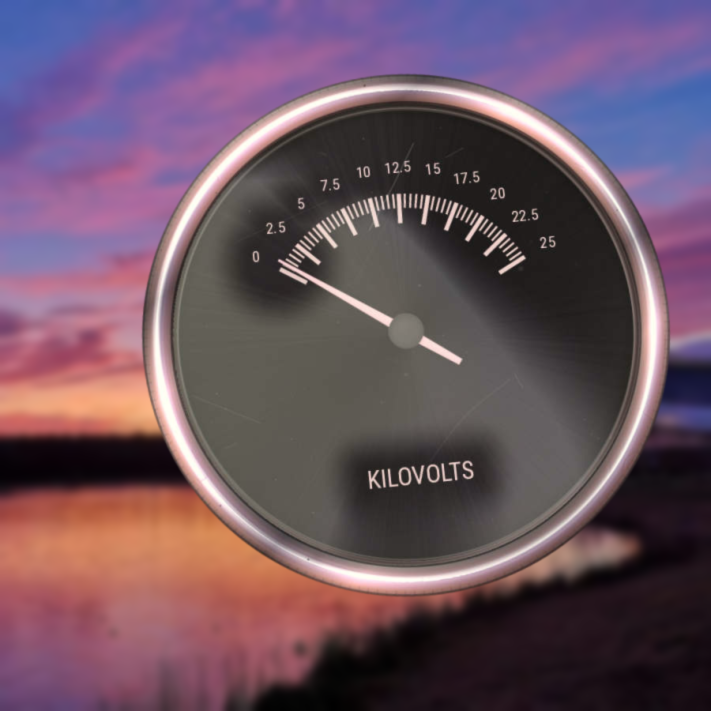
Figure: 0.5,kV
